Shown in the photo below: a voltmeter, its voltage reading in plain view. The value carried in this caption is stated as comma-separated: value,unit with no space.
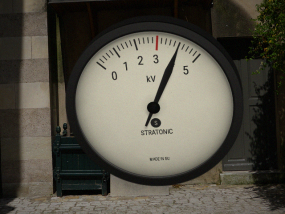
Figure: 4,kV
